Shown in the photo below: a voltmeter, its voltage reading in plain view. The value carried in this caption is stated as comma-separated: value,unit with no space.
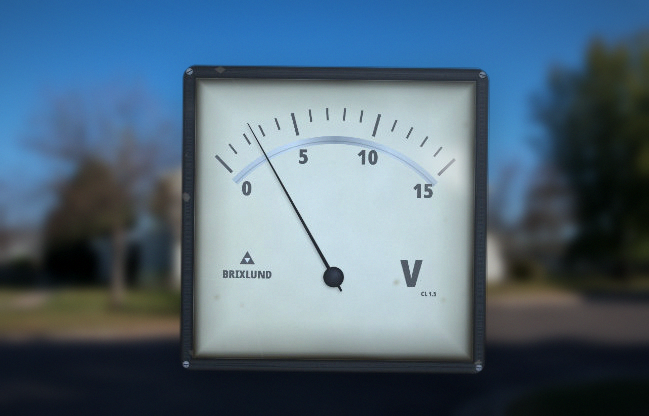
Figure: 2.5,V
